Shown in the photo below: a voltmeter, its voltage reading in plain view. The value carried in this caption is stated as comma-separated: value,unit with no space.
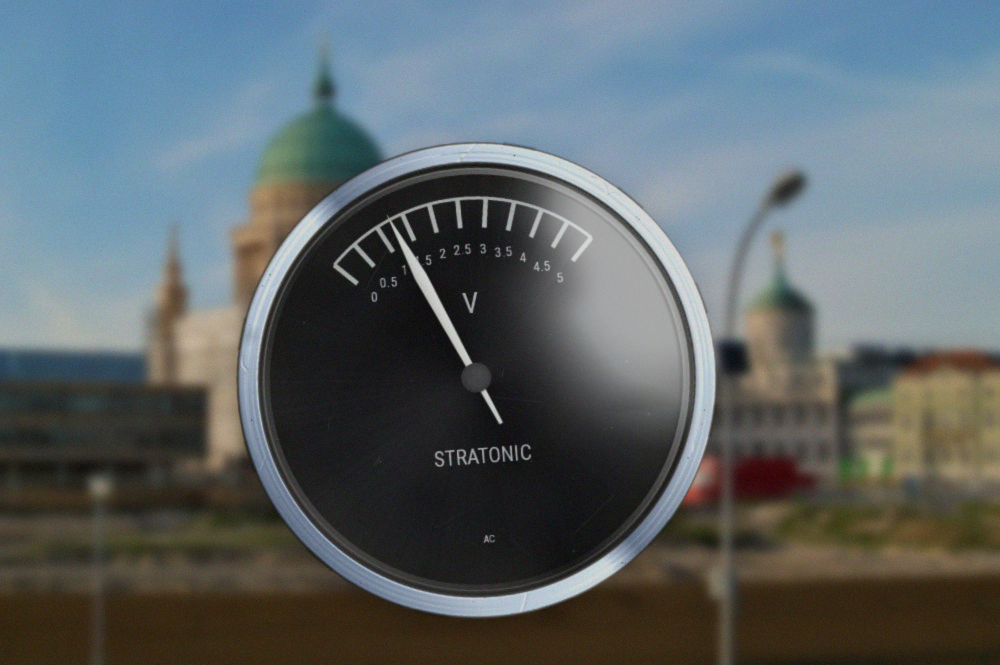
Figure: 1.25,V
